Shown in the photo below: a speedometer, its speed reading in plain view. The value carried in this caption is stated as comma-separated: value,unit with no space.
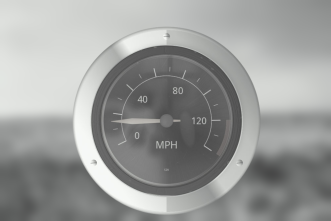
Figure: 15,mph
